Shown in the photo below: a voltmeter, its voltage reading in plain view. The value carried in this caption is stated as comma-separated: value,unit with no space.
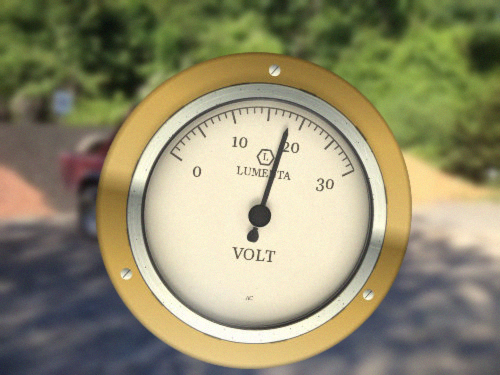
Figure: 18,V
